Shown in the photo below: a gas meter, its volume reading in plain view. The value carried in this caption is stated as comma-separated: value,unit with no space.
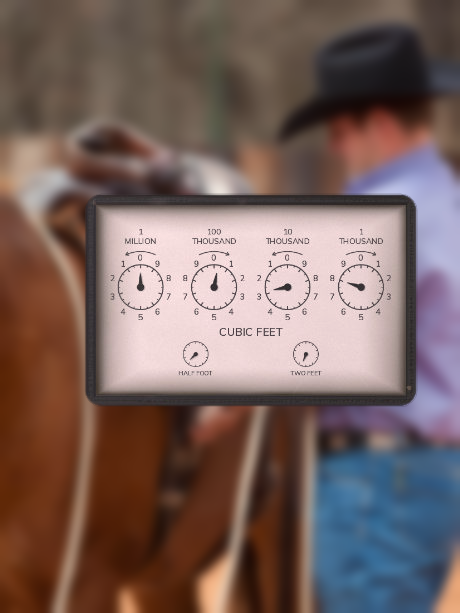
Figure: 2800,ft³
